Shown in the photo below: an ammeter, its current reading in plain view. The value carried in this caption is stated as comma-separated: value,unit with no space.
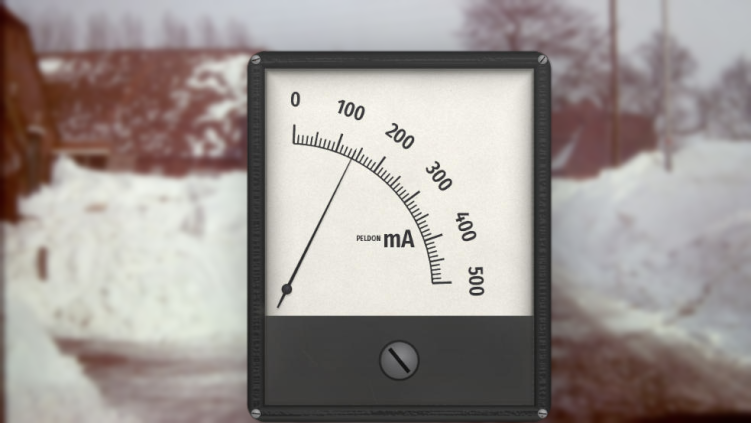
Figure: 140,mA
